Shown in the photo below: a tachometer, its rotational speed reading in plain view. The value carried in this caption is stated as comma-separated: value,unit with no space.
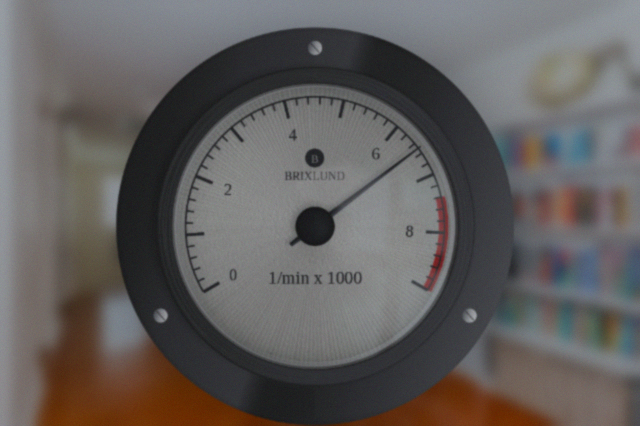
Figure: 6500,rpm
